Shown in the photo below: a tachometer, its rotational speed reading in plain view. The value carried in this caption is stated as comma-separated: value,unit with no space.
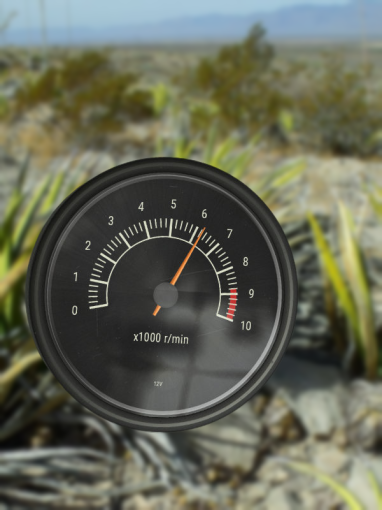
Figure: 6200,rpm
